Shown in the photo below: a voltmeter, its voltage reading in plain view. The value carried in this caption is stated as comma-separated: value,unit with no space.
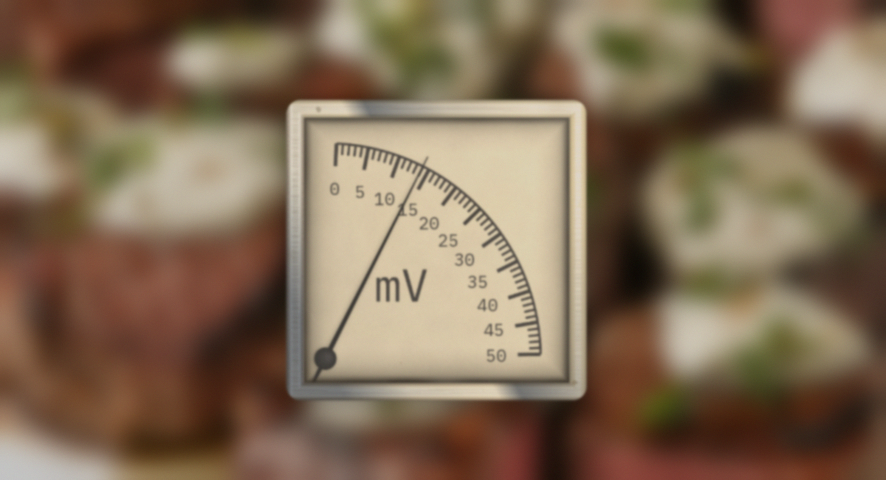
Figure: 14,mV
